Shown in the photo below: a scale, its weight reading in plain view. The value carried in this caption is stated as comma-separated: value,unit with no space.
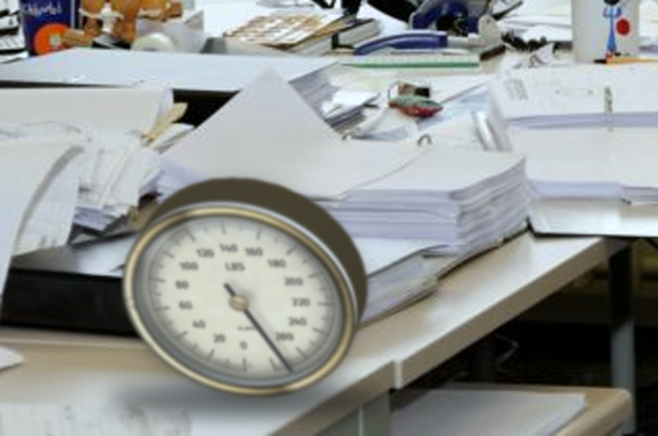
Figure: 270,lb
